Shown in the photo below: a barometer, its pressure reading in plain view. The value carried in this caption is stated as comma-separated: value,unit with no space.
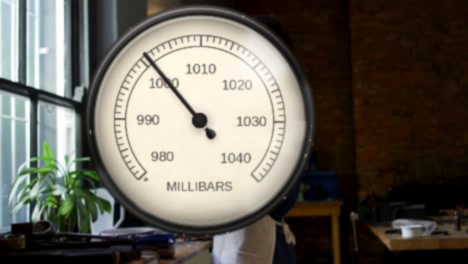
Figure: 1001,mbar
